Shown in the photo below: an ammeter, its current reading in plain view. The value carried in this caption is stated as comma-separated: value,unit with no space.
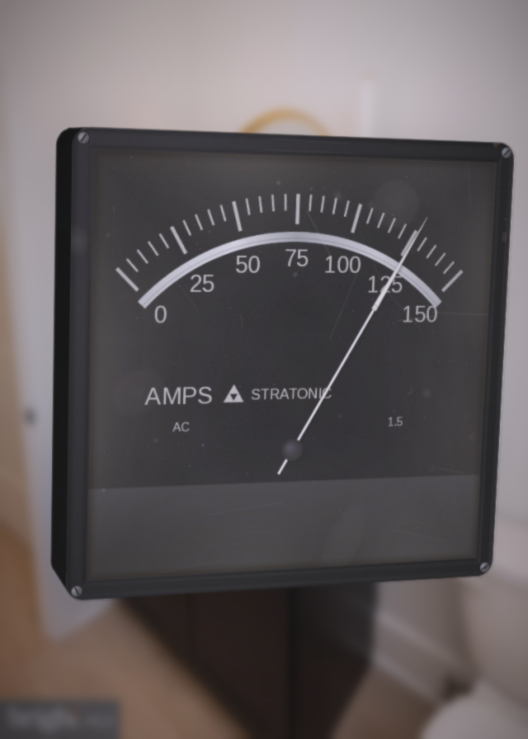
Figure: 125,A
